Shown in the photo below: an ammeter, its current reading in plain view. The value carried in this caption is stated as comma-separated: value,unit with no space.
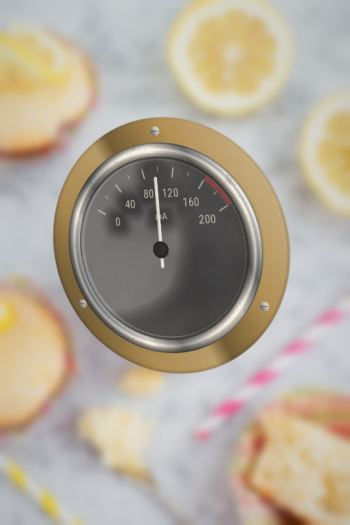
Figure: 100,mA
